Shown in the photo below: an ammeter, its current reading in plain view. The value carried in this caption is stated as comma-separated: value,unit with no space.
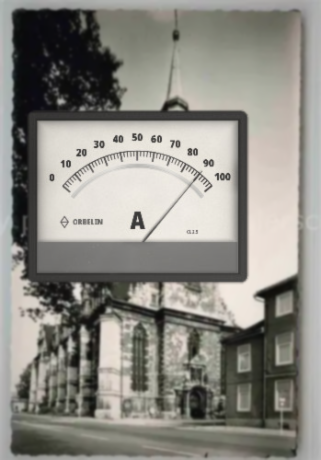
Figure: 90,A
